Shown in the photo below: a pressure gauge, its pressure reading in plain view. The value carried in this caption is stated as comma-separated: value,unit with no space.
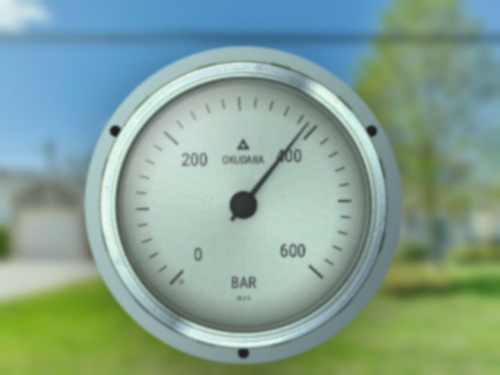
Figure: 390,bar
